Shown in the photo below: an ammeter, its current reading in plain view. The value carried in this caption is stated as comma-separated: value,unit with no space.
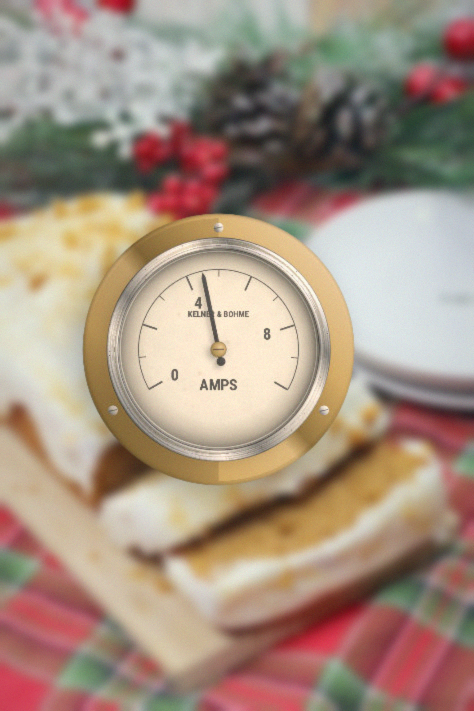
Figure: 4.5,A
